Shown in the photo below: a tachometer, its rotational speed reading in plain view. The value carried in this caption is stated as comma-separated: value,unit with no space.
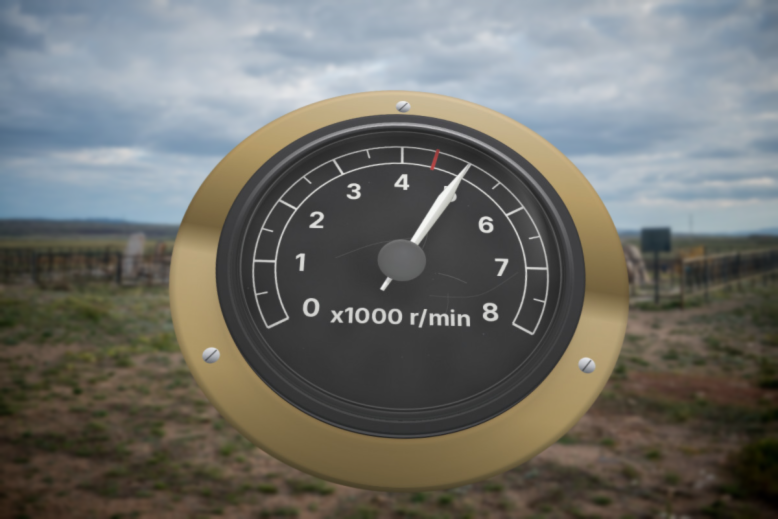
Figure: 5000,rpm
